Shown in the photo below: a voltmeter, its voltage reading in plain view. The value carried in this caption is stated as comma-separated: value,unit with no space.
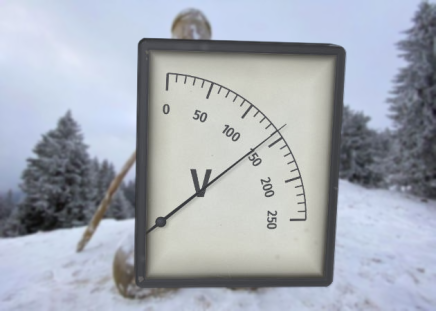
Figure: 140,V
